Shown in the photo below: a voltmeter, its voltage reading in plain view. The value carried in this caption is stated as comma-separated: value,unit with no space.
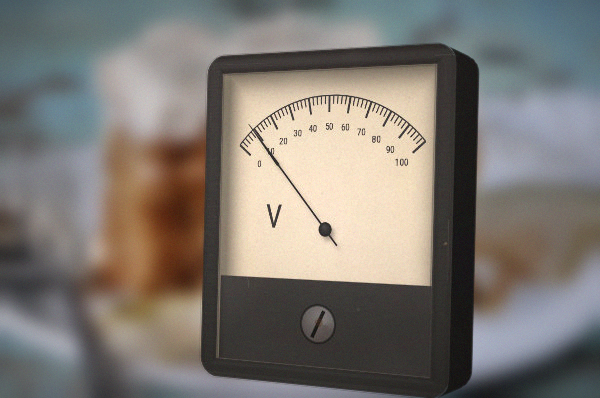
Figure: 10,V
